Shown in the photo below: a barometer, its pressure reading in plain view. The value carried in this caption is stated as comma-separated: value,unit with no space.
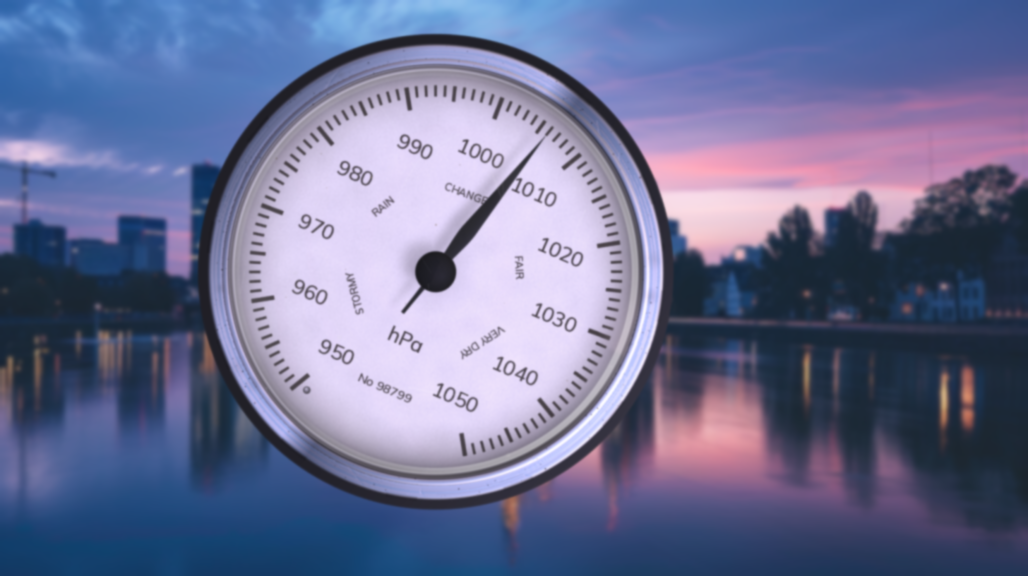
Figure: 1006,hPa
